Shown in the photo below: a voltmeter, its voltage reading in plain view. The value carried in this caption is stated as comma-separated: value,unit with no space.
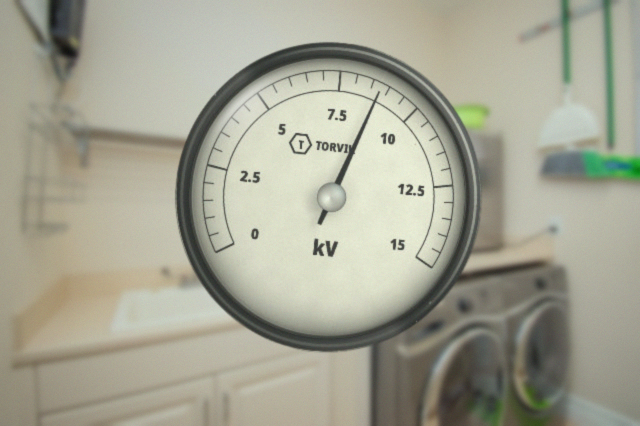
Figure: 8.75,kV
